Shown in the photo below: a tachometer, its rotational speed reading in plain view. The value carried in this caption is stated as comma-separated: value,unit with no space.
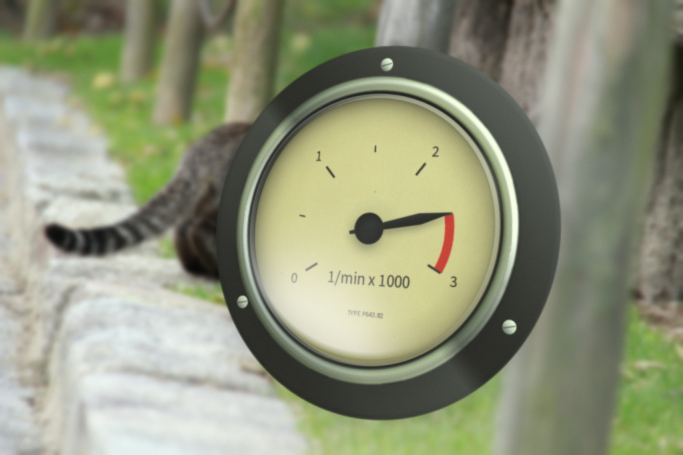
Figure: 2500,rpm
